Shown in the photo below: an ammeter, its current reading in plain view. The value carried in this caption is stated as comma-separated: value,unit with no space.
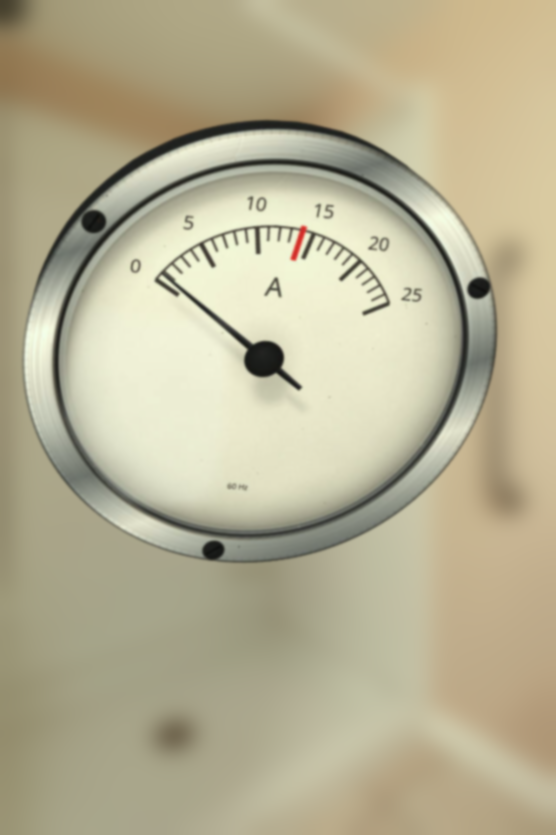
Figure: 1,A
